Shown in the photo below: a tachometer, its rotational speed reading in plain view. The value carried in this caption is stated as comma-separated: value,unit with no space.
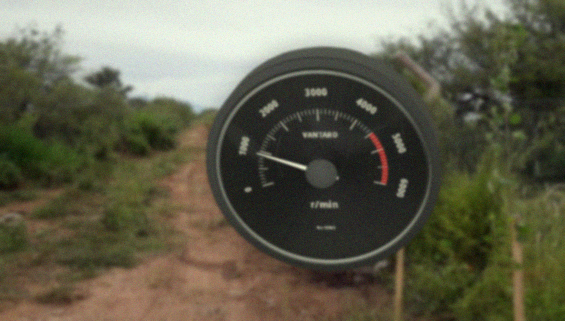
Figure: 1000,rpm
